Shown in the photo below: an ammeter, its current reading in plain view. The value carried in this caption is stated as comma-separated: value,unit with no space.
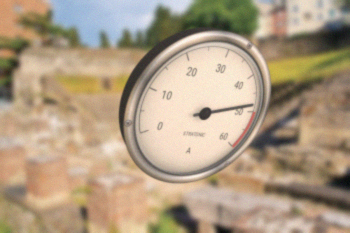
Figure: 47.5,A
